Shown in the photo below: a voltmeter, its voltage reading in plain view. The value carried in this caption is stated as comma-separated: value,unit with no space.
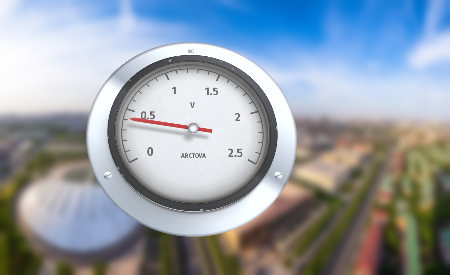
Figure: 0.4,V
